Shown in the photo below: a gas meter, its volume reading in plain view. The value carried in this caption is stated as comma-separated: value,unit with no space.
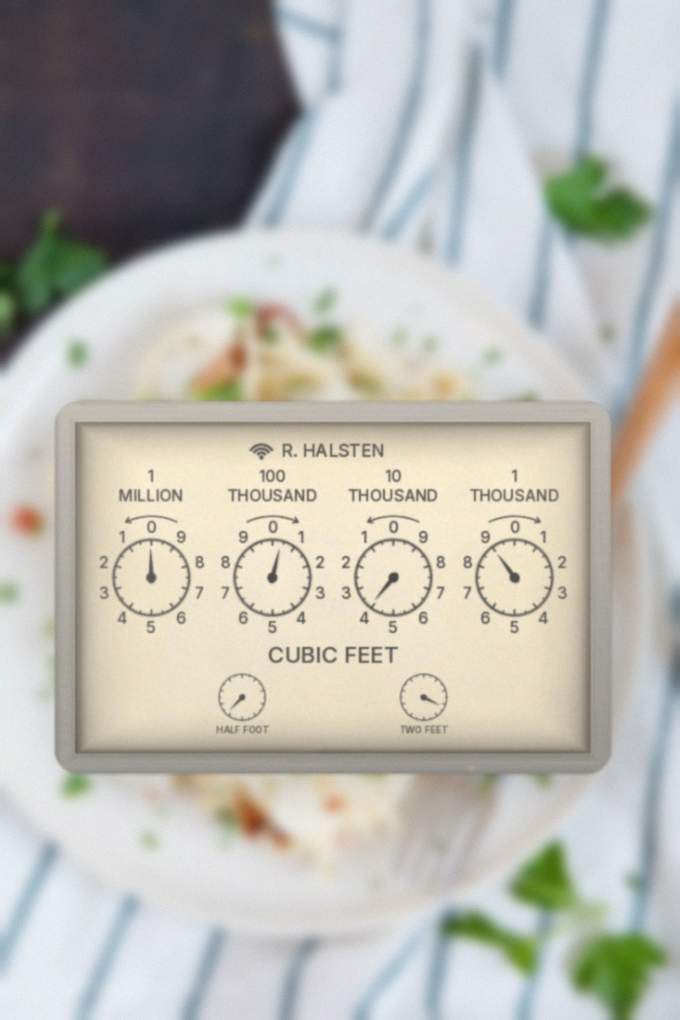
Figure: 3900,ft³
